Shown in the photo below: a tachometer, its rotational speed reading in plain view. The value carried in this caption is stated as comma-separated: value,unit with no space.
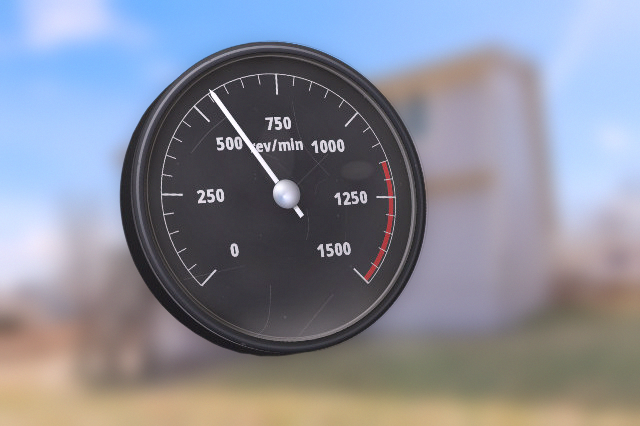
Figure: 550,rpm
